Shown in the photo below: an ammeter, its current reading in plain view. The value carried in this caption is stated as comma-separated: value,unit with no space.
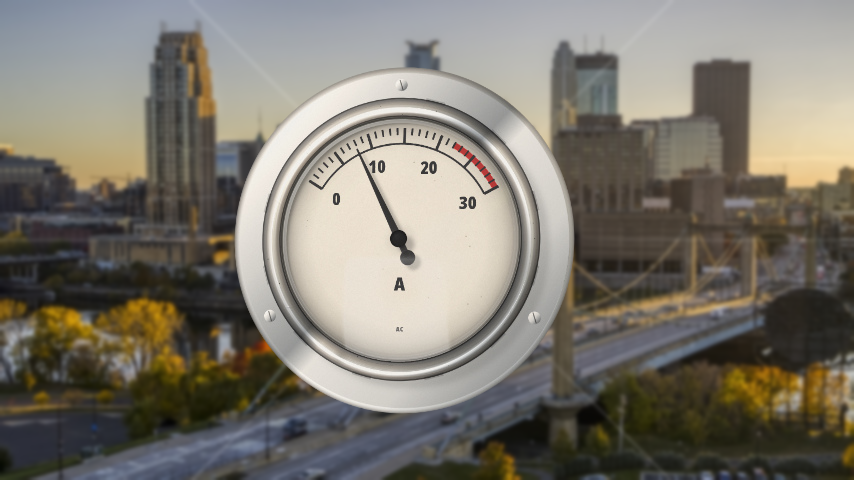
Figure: 8,A
